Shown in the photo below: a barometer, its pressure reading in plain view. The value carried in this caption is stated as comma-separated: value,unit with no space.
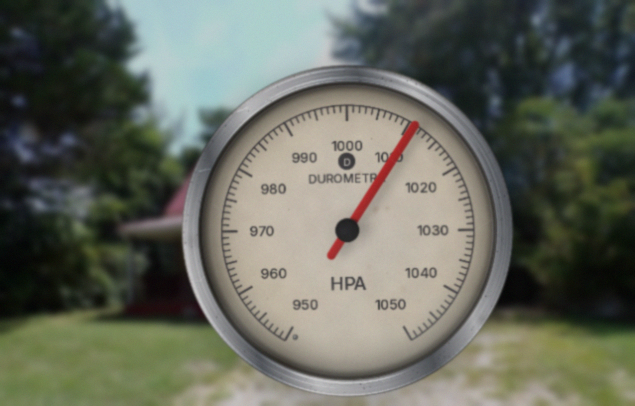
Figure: 1011,hPa
